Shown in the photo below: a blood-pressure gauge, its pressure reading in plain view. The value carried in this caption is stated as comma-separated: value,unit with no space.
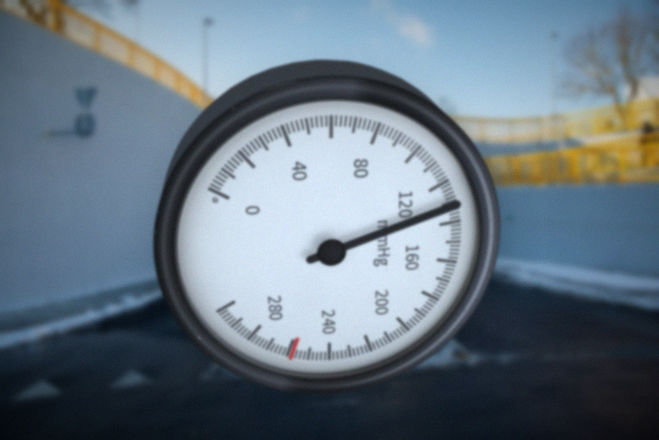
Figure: 130,mmHg
